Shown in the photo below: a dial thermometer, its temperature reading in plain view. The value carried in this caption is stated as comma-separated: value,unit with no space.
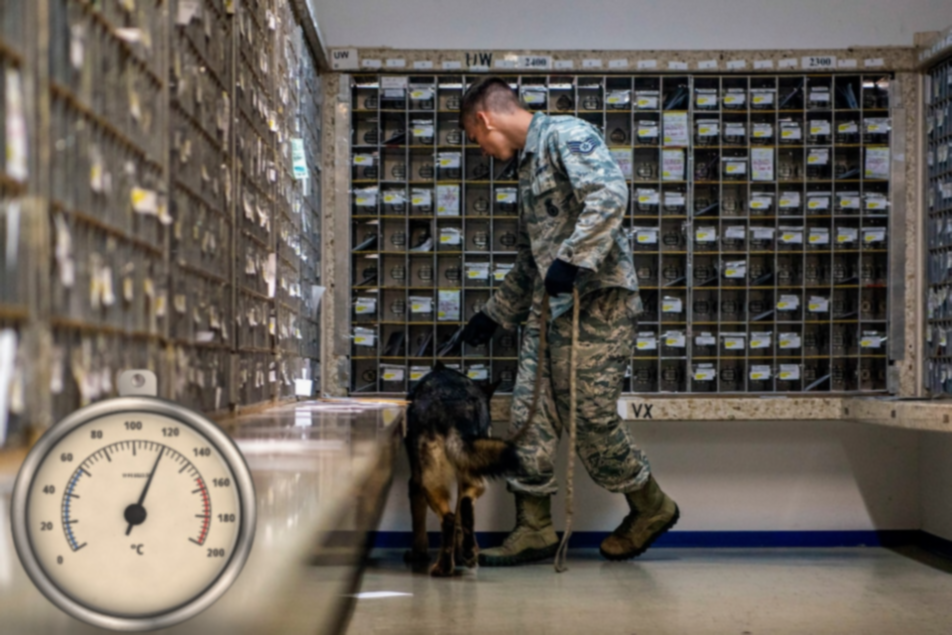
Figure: 120,°C
